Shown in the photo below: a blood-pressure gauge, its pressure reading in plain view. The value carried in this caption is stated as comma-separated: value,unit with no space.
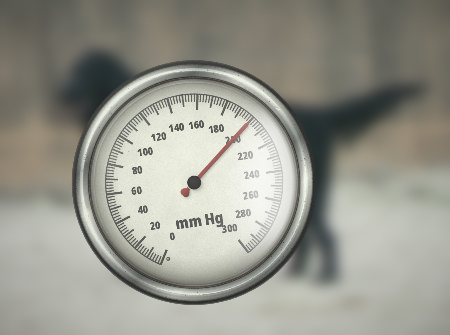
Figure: 200,mmHg
